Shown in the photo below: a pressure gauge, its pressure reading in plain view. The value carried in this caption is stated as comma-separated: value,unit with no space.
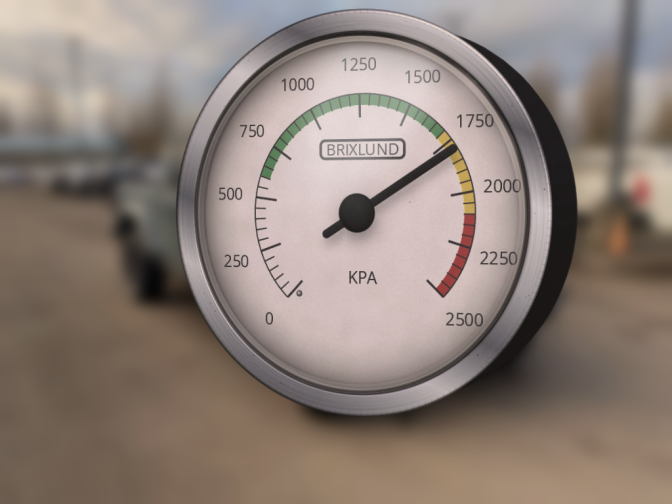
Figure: 1800,kPa
